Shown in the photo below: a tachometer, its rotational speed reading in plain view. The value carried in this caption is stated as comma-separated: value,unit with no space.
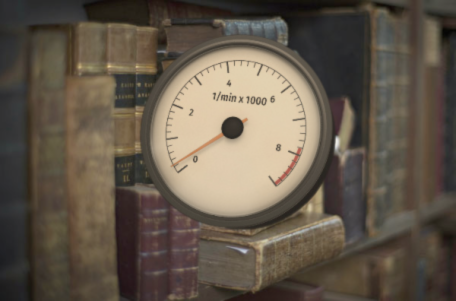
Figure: 200,rpm
